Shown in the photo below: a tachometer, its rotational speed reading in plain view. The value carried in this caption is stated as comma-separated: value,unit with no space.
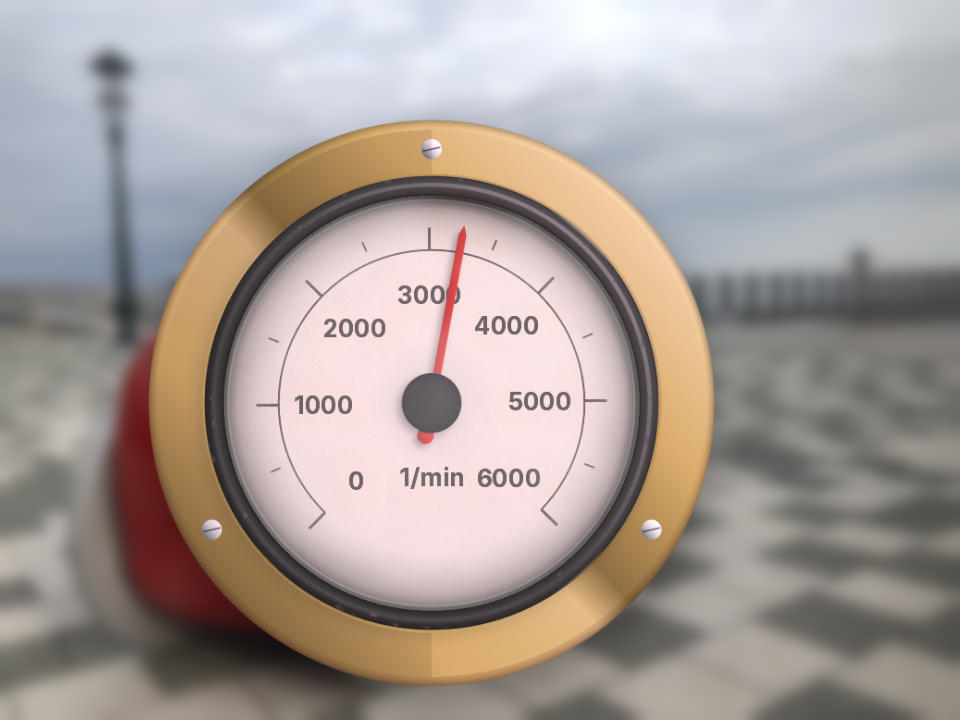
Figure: 3250,rpm
